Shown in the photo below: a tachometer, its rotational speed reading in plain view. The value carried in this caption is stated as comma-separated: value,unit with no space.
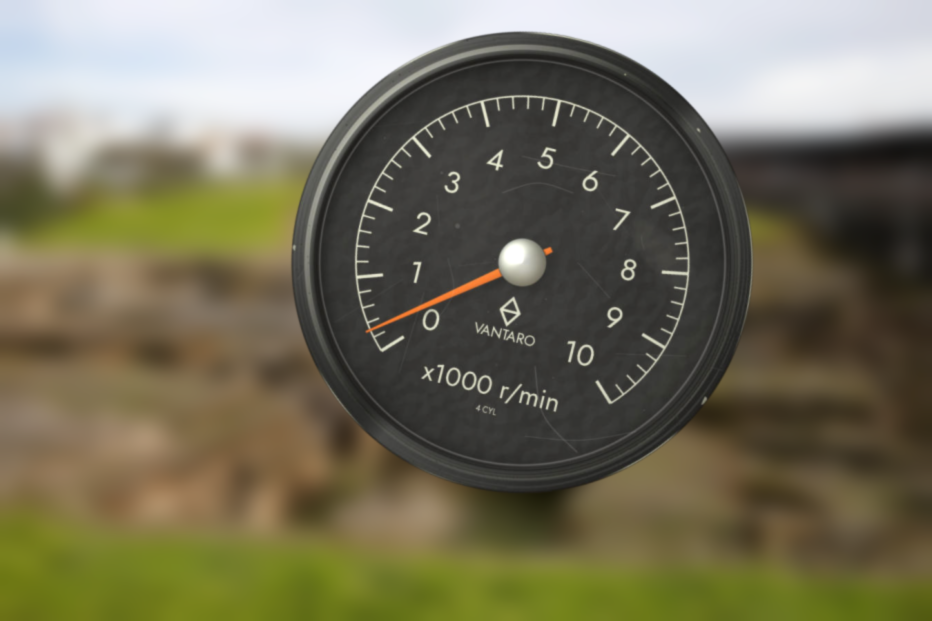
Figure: 300,rpm
